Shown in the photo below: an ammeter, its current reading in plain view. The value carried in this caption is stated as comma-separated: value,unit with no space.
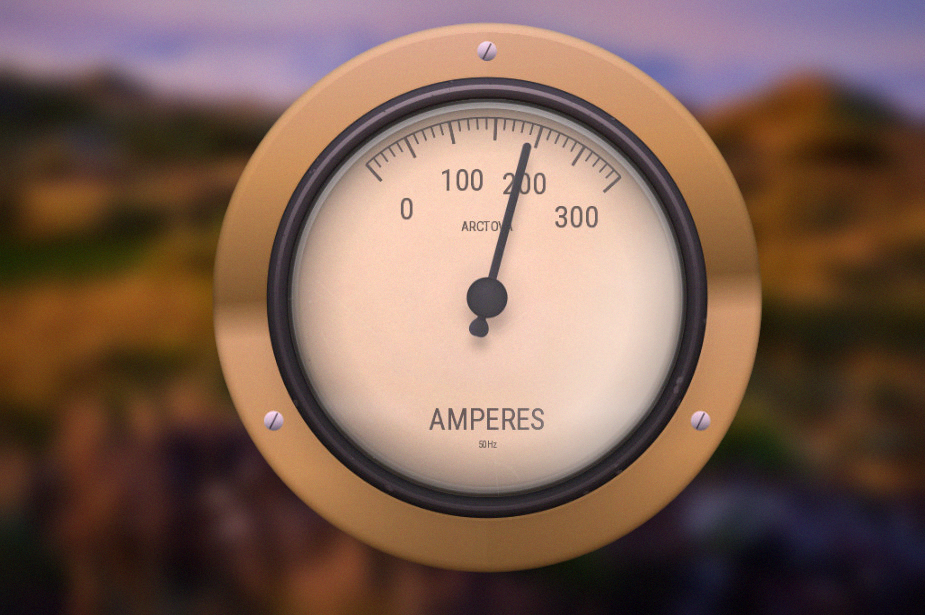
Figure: 190,A
